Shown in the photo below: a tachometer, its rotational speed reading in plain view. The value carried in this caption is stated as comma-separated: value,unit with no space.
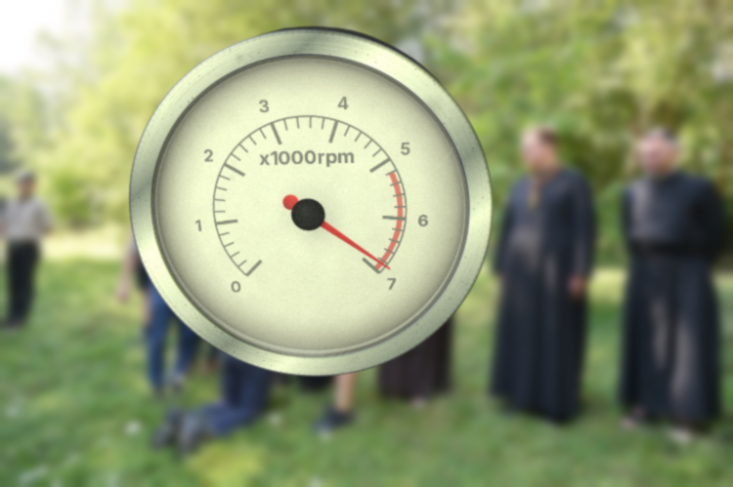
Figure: 6800,rpm
